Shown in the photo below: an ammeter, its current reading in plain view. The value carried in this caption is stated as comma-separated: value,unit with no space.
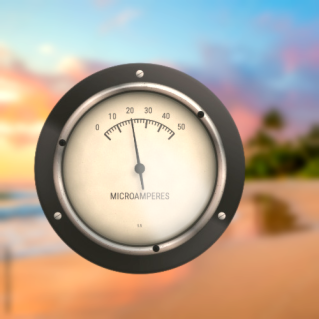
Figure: 20,µA
